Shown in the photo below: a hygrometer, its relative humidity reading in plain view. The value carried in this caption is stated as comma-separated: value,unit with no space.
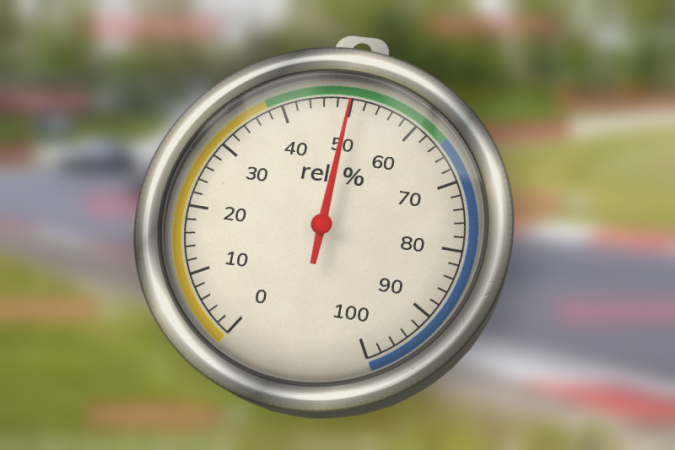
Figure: 50,%
